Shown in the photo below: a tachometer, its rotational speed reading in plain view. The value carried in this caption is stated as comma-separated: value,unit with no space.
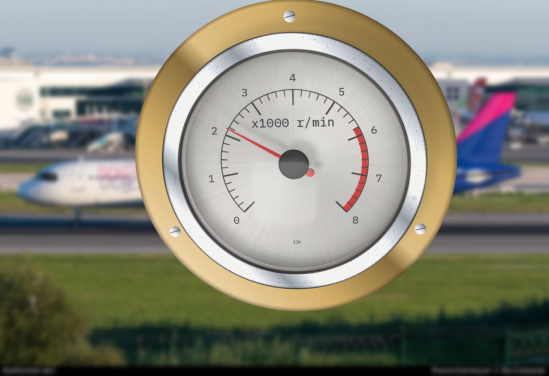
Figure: 2200,rpm
